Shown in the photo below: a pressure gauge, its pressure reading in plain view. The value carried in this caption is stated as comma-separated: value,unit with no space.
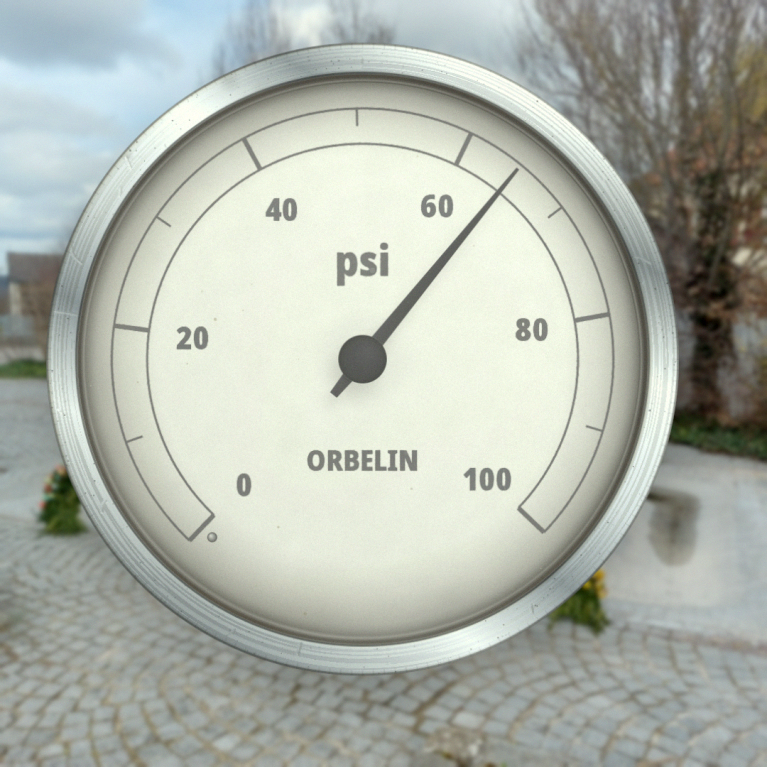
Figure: 65,psi
